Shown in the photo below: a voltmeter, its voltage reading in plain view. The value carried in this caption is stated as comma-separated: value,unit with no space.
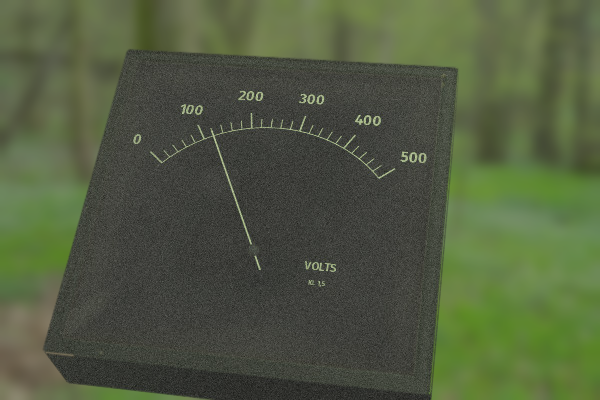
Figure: 120,V
